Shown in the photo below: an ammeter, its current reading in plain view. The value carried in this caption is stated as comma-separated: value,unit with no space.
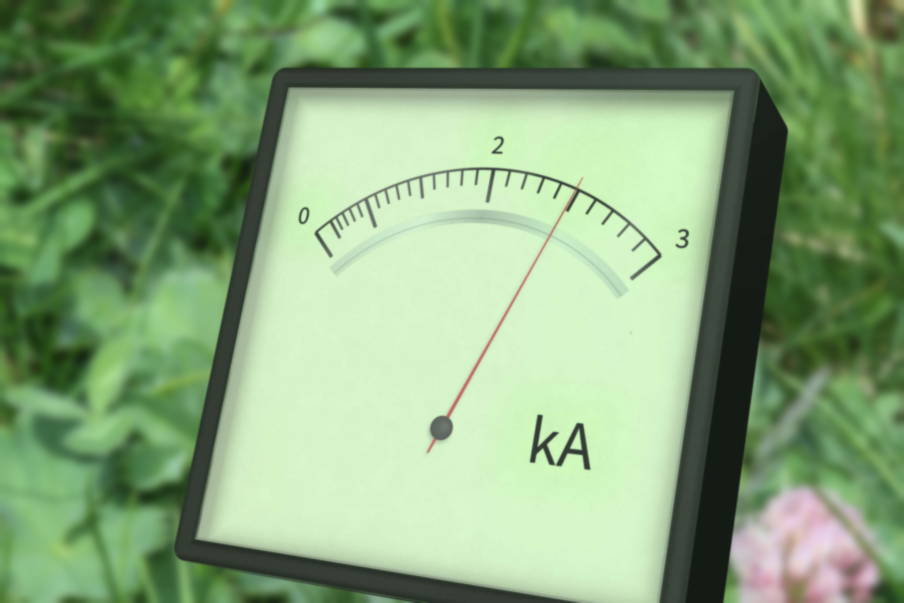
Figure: 2.5,kA
